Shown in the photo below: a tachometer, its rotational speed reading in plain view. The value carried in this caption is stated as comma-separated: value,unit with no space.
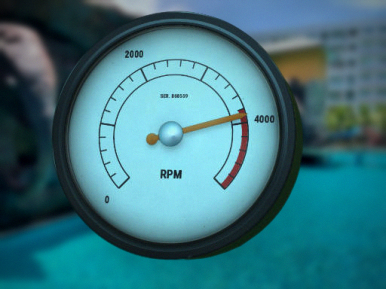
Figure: 3900,rpm
